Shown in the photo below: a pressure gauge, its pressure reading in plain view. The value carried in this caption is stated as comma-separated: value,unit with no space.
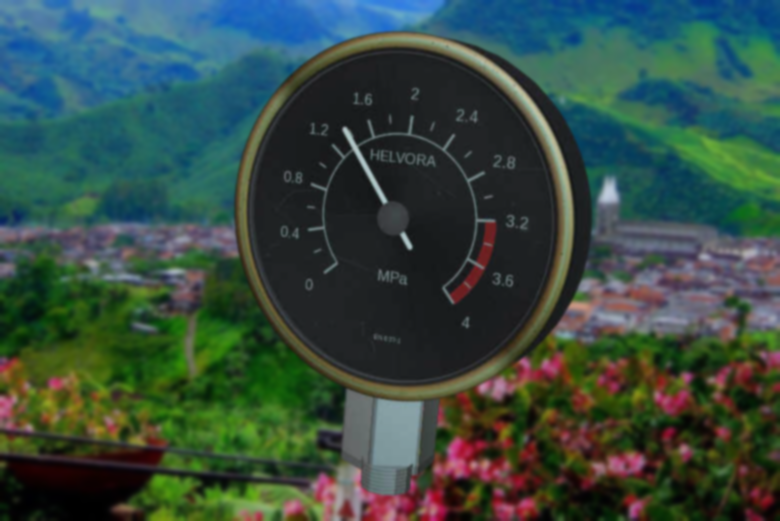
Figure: 1.4,MPa
